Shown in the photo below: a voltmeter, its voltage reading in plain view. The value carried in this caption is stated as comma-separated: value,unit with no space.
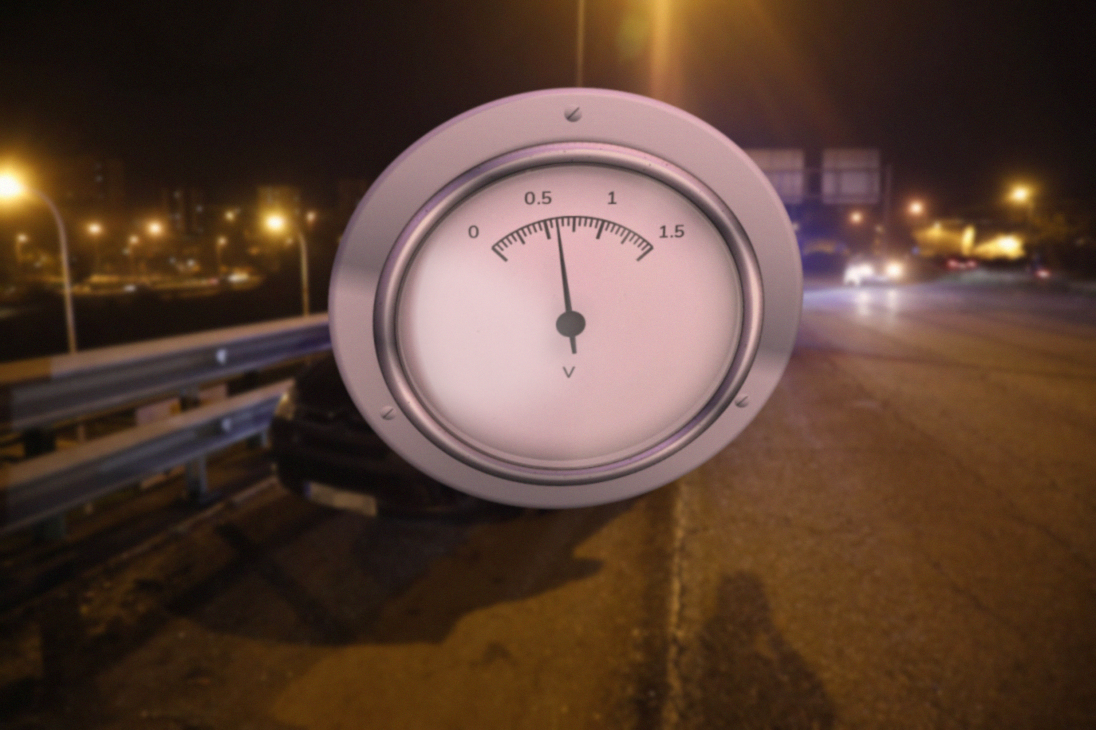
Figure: 0.6,V
